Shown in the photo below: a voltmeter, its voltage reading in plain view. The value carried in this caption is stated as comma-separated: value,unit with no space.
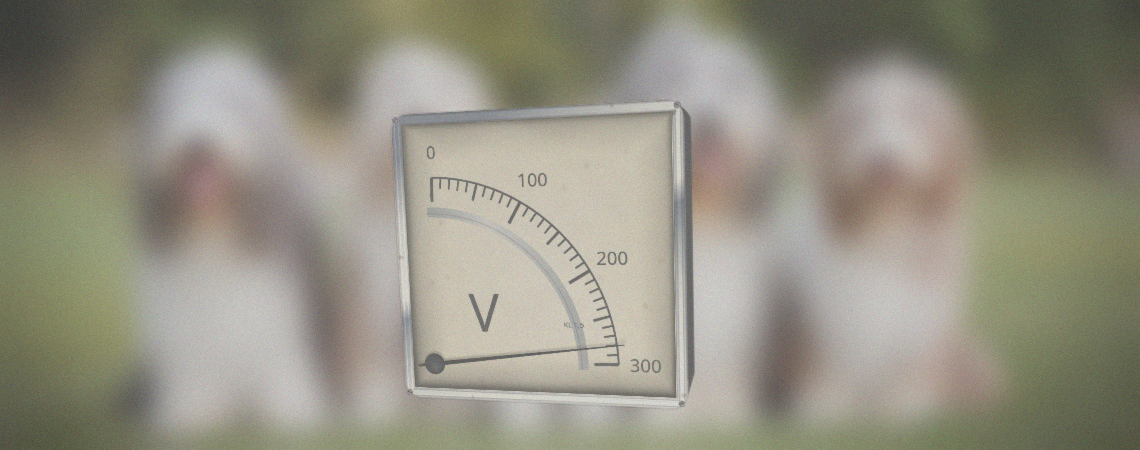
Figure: 280,V
